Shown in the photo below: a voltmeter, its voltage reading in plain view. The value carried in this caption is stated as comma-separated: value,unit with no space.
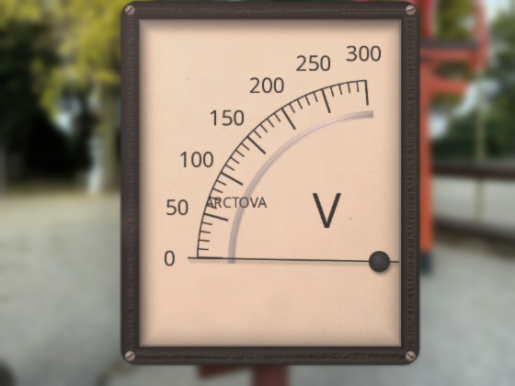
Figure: 0,V
